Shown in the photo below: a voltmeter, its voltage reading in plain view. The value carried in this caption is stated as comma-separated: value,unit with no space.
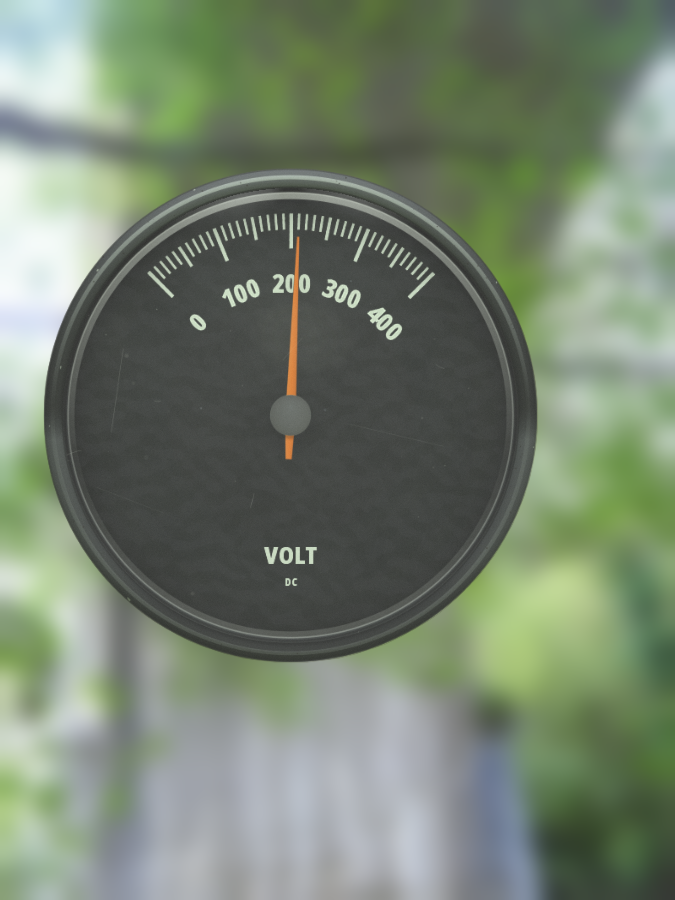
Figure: 210,V
